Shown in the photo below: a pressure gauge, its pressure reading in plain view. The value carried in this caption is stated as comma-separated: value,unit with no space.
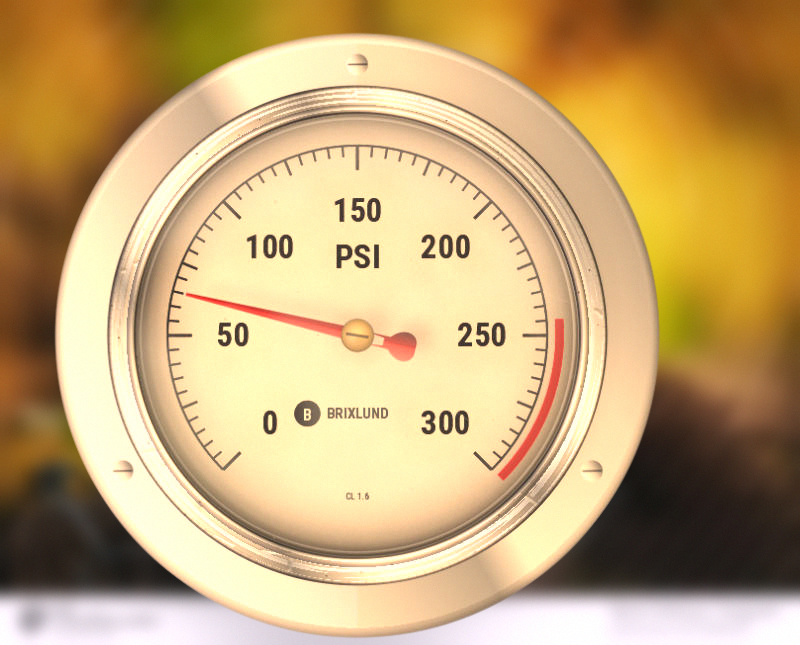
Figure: 65,psi
